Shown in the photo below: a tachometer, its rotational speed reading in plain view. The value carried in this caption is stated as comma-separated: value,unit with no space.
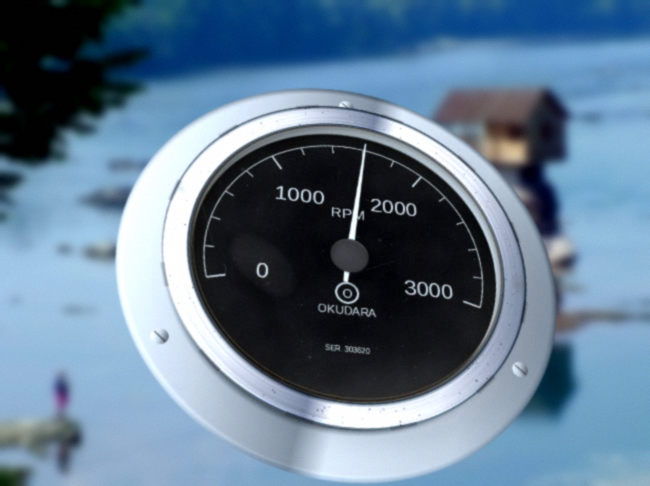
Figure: 1600,rpm
